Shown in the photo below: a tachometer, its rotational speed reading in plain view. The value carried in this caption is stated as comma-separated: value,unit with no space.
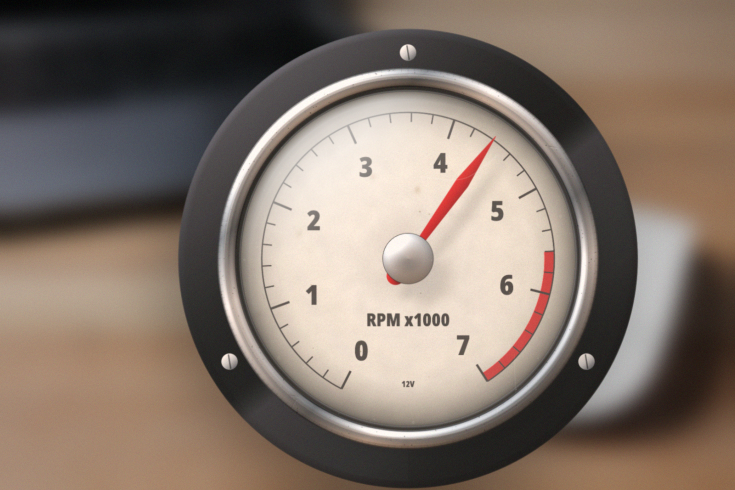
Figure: 4400,rpm
